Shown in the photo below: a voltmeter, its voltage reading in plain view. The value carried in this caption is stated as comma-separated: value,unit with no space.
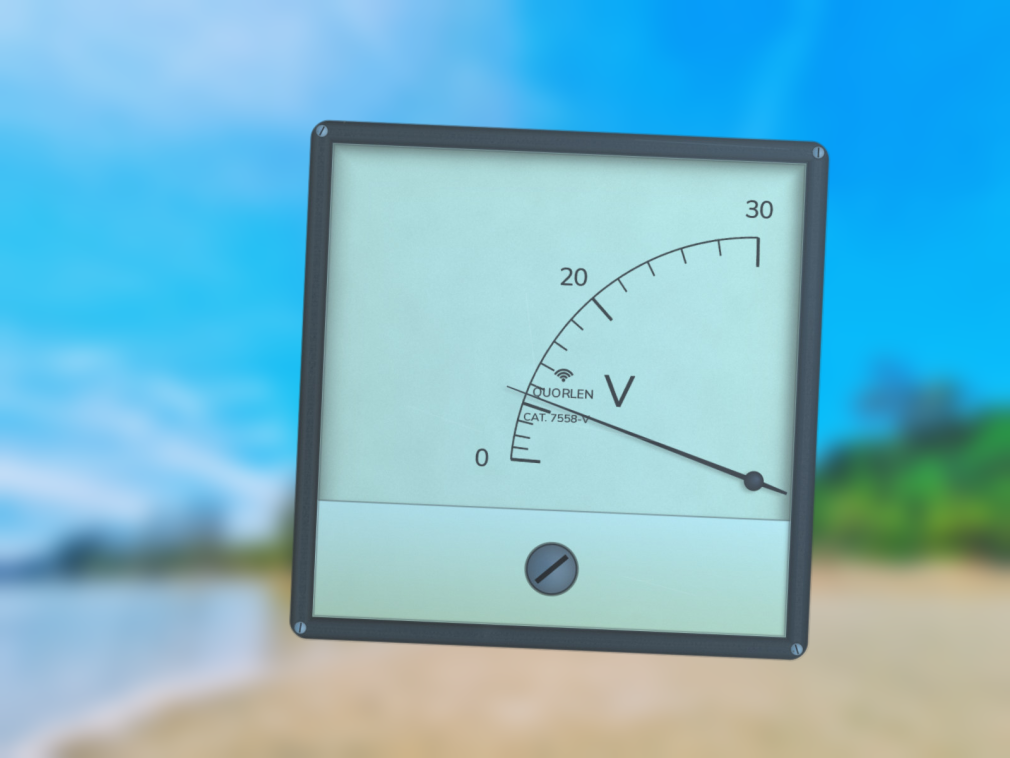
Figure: 11,V
